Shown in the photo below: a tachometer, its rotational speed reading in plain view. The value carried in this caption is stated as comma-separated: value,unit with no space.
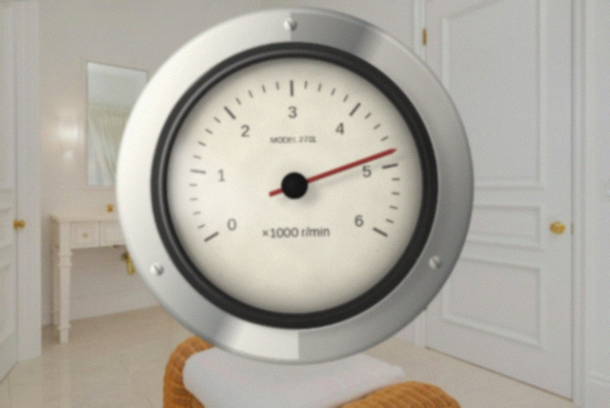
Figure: 4800,rpm
